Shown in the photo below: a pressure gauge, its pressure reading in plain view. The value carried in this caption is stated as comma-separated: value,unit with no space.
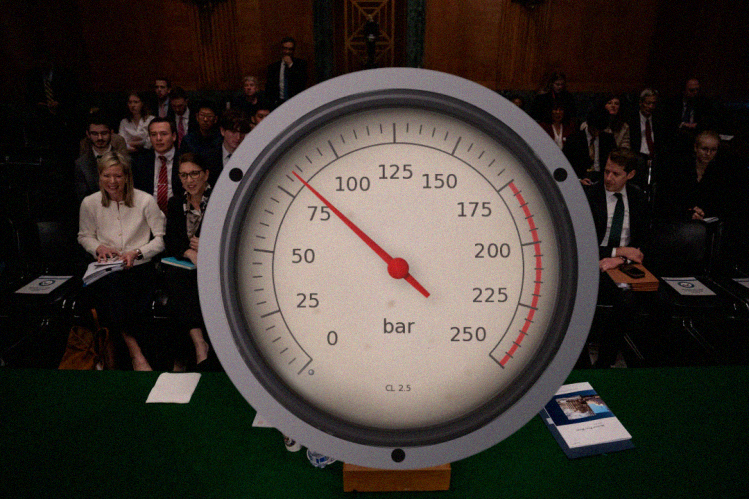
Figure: 82.5,bar
